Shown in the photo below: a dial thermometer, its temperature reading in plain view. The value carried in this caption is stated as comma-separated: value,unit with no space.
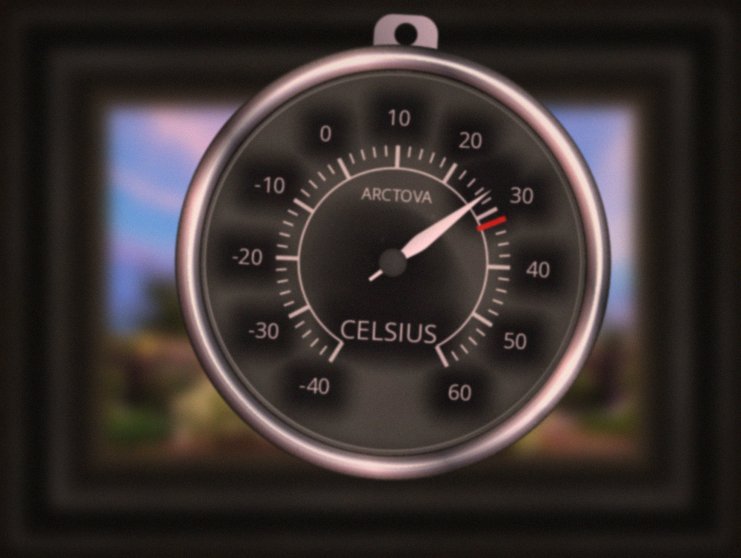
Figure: 27,°C
